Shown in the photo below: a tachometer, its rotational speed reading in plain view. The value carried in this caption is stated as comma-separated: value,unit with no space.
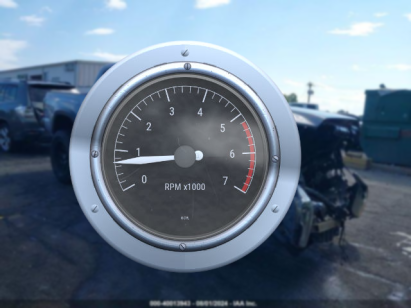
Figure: 700,rpm
